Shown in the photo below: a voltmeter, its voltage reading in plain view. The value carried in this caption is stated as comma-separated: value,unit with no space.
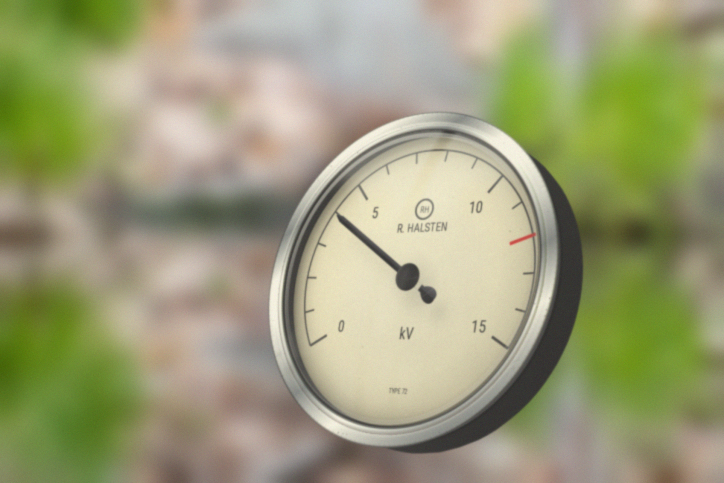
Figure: 4,kV
